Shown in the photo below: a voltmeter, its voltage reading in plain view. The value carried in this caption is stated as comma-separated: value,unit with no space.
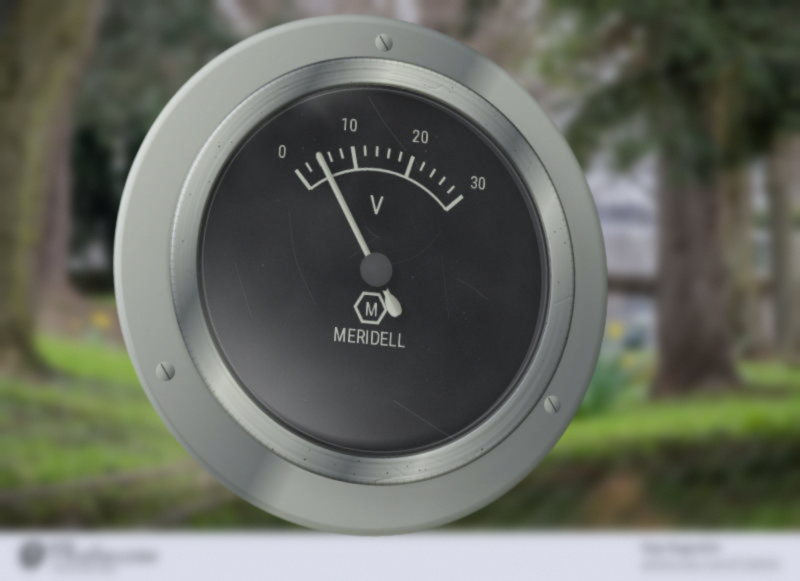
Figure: 4,V
